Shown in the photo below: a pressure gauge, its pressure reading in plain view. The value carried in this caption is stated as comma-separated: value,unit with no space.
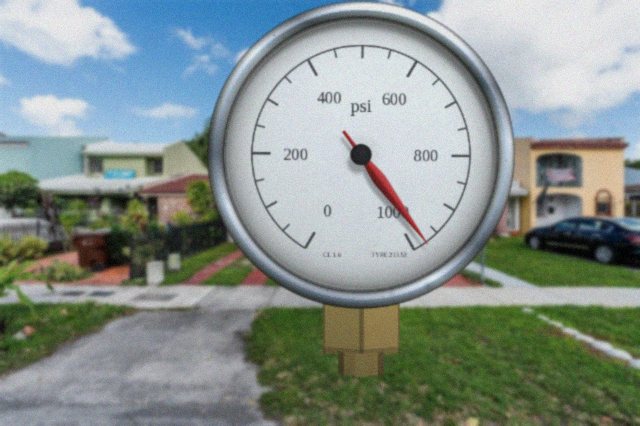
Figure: 975,psi
